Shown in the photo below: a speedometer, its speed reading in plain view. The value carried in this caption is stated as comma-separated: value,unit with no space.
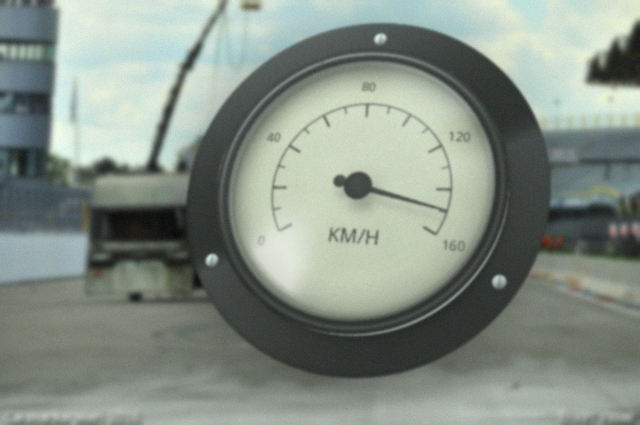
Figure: 150,km/h
